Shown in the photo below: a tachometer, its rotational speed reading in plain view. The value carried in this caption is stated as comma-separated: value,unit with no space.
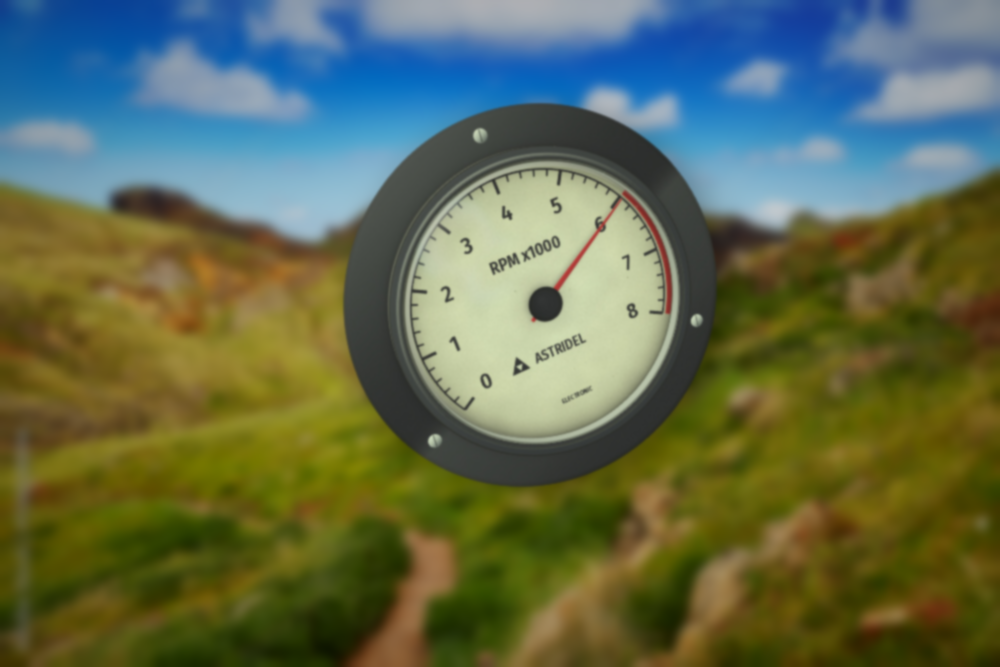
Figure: 6000,rpm
